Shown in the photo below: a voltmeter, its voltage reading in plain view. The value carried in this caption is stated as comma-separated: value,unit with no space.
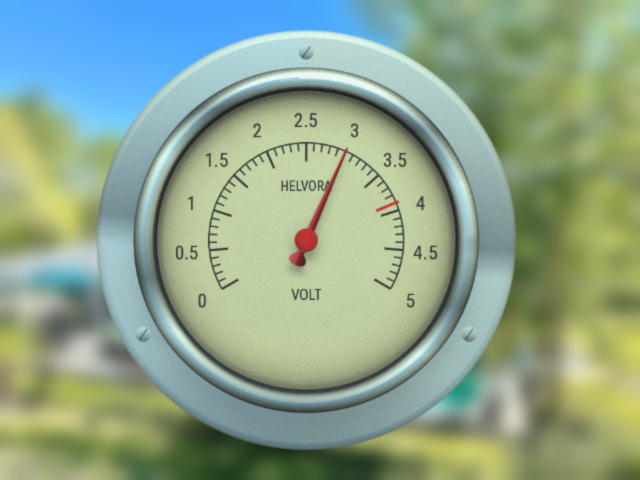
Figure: 3,V
